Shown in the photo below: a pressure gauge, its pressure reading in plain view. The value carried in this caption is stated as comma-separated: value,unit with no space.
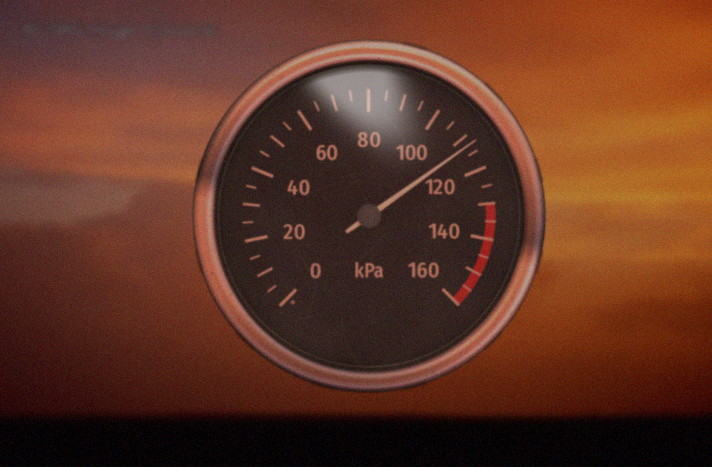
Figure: 112.5,kPa
